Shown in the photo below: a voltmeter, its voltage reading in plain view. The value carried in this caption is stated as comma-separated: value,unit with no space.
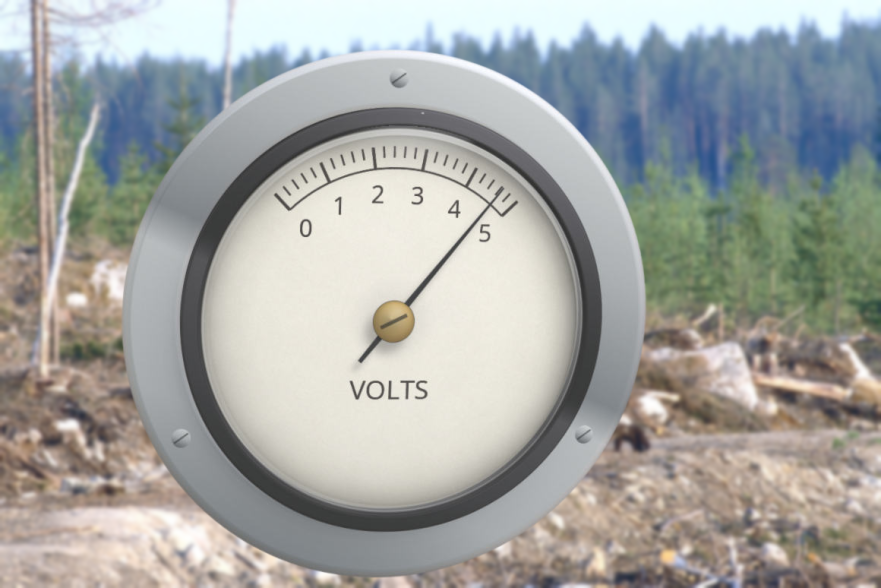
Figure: 4.6,V
